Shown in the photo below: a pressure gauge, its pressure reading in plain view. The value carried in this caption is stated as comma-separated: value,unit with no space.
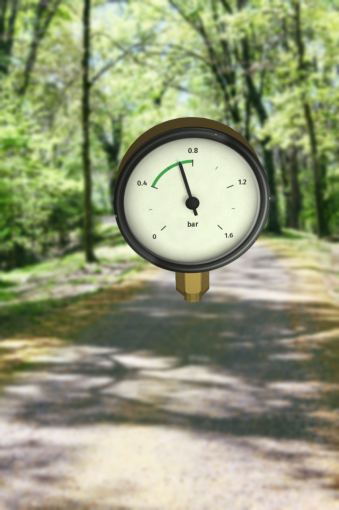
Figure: 0.7,bar
